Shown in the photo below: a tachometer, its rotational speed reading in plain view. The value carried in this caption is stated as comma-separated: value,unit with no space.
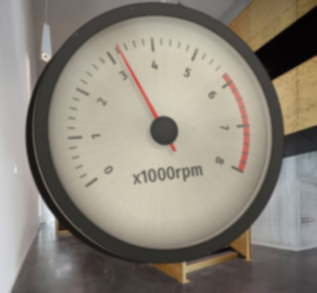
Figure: 3200,rpm
